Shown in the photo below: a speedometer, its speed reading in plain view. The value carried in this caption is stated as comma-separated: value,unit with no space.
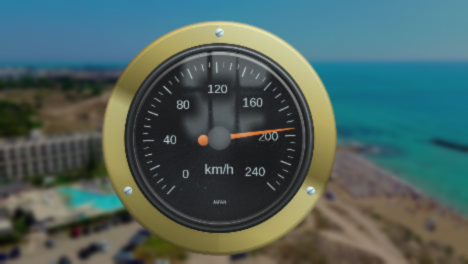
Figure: 195,km/h
